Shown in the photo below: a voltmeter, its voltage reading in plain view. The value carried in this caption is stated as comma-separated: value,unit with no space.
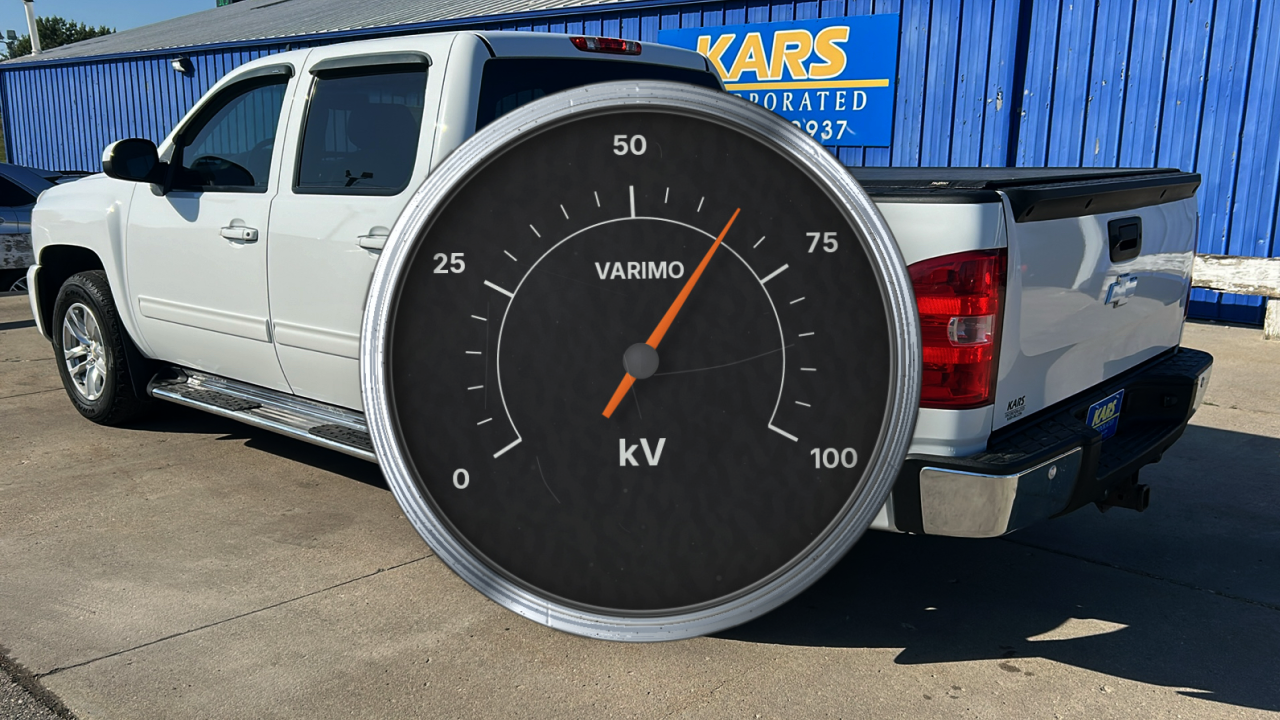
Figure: 65,kV
